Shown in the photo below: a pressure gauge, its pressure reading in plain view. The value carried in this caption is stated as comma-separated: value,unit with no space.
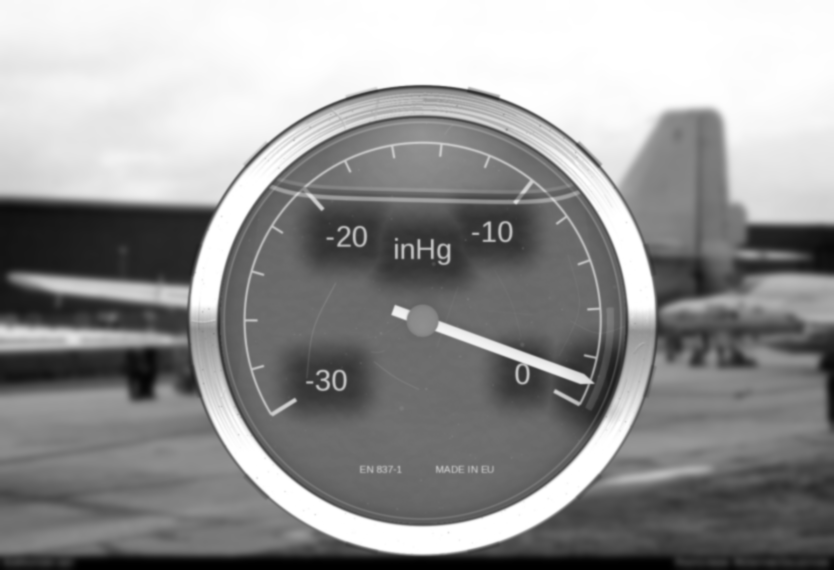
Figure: -1,inHg
